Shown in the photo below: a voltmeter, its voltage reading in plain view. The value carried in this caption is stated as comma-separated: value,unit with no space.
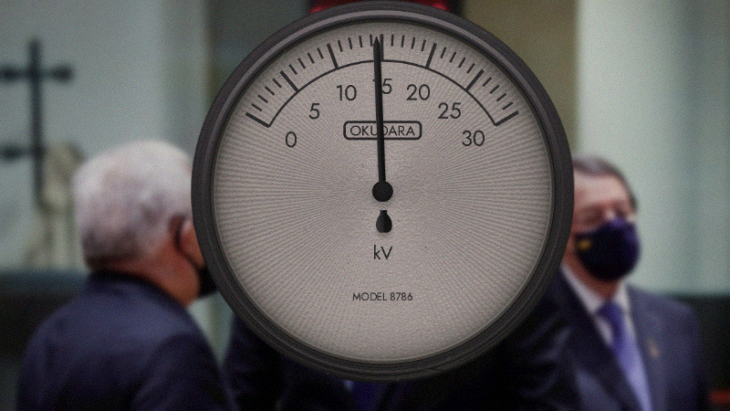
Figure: 14.5,kV
